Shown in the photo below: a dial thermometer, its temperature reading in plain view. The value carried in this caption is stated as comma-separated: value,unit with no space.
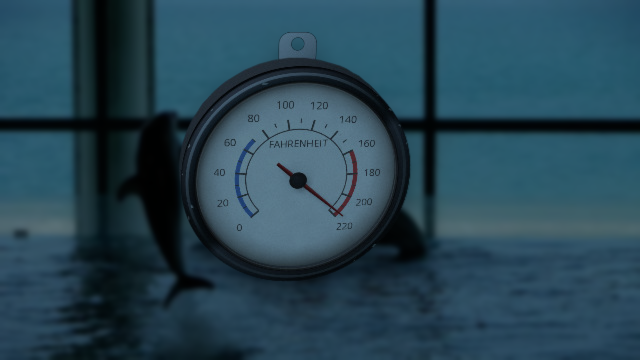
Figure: 215,°F
